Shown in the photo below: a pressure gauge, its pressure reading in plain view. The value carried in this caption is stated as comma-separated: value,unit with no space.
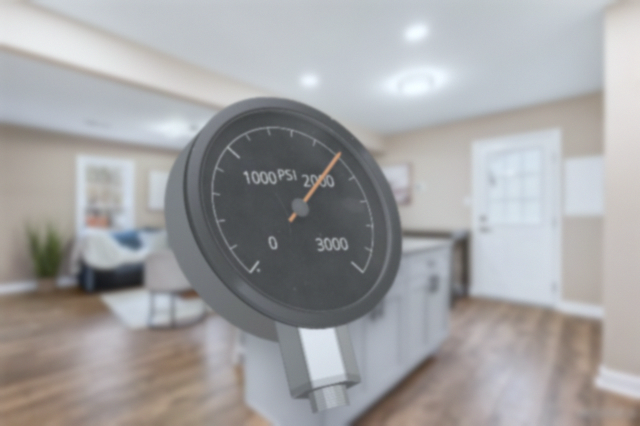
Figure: 2000,psi
